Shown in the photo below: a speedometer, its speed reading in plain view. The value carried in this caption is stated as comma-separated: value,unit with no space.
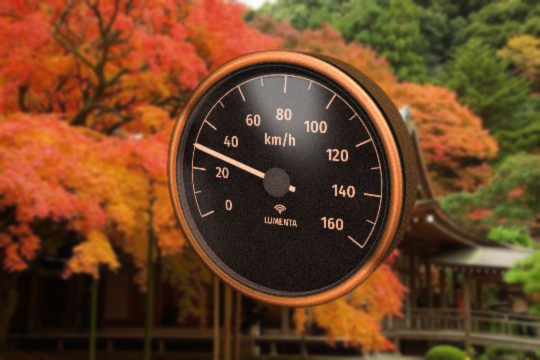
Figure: 30,km/h
